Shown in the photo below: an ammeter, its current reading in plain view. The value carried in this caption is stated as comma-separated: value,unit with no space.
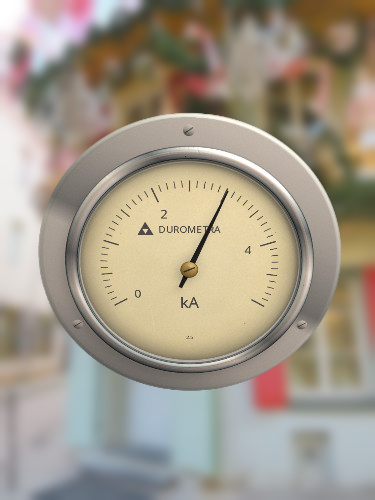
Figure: 3,kA
